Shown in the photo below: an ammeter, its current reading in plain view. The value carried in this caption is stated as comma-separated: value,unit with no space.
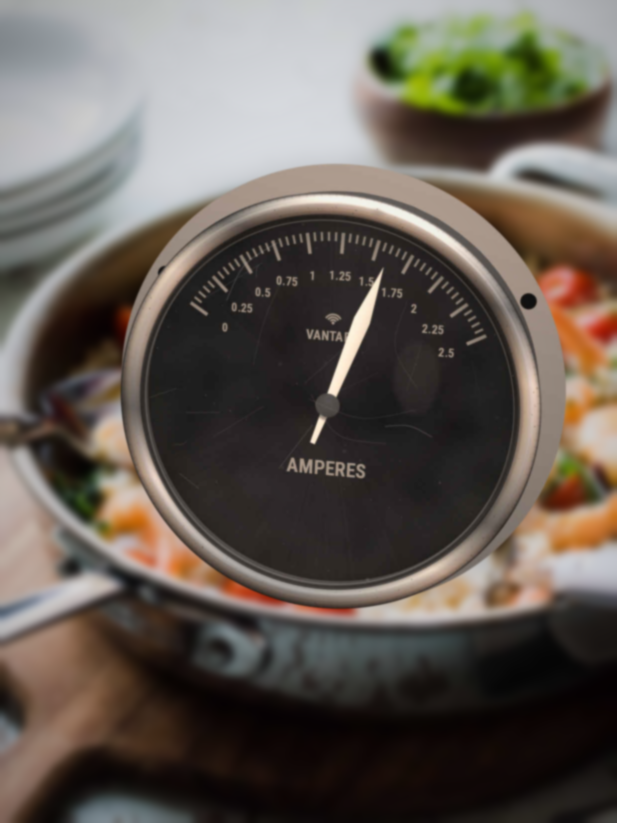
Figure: 1.6,A
